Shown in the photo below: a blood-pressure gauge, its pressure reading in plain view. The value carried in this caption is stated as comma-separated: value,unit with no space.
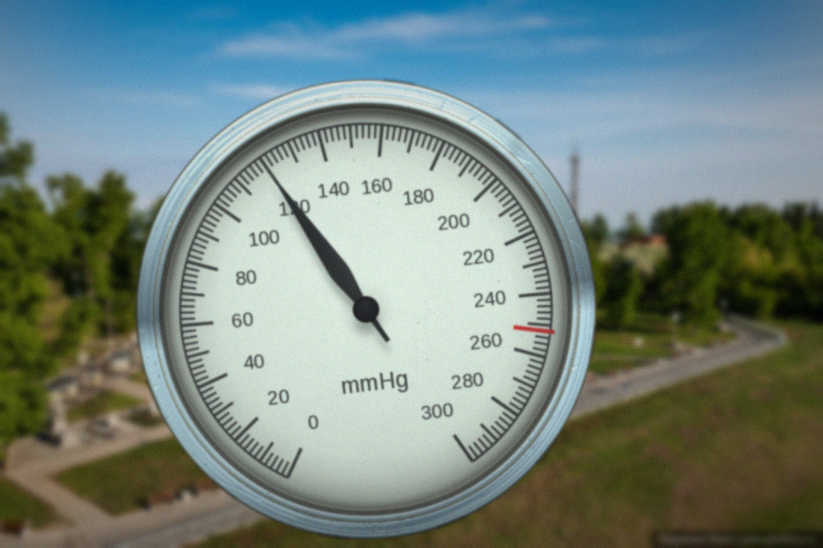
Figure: 120,mmHg
